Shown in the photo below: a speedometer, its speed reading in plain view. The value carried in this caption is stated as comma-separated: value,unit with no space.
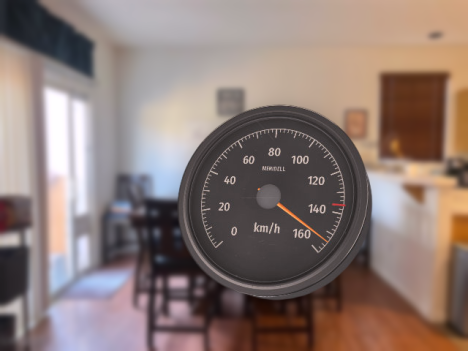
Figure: 154,km/h
